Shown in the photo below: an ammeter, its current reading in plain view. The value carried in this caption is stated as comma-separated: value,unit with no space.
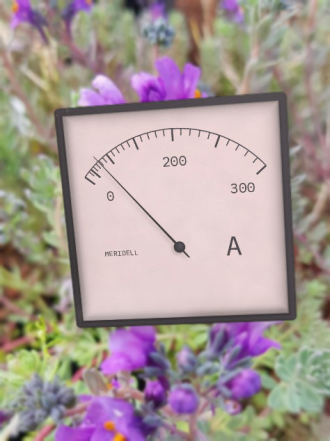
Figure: 80,A
